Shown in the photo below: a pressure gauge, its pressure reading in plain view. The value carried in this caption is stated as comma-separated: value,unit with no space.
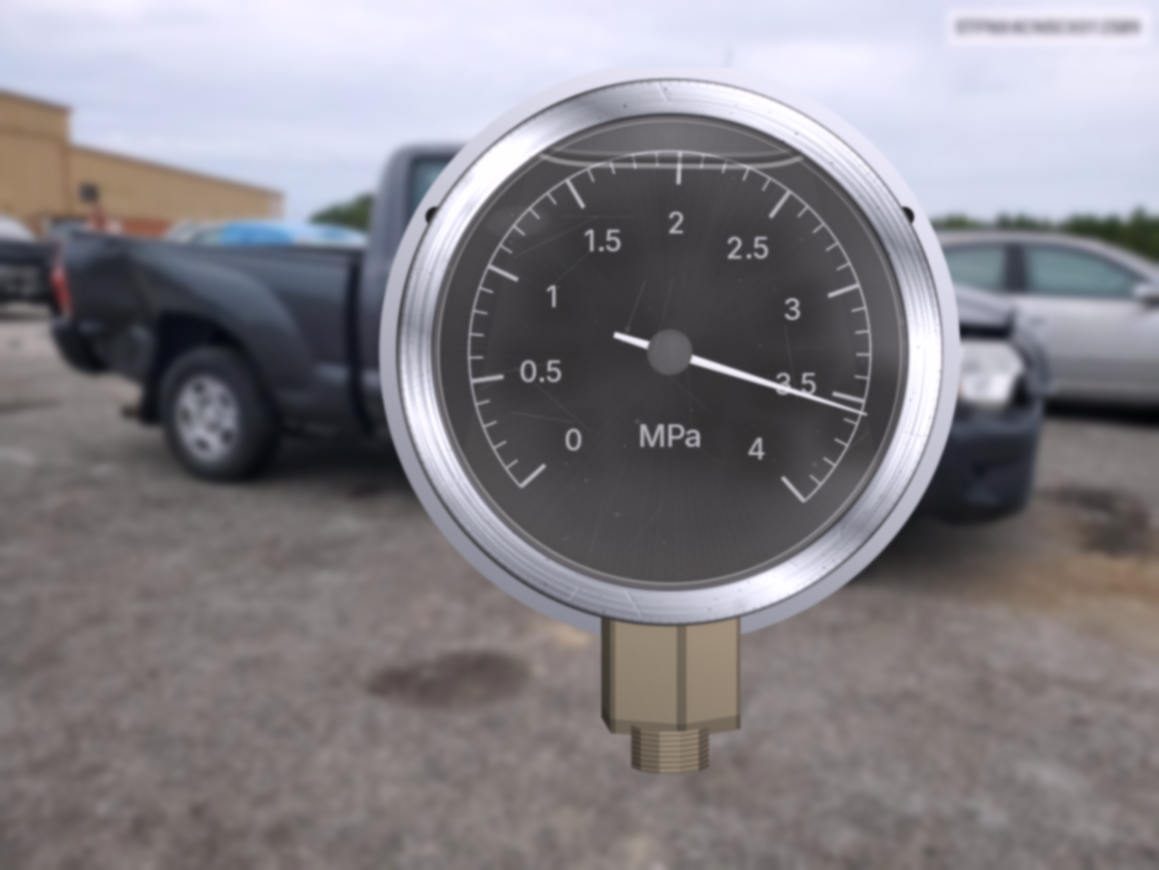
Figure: 3.55,MPa
